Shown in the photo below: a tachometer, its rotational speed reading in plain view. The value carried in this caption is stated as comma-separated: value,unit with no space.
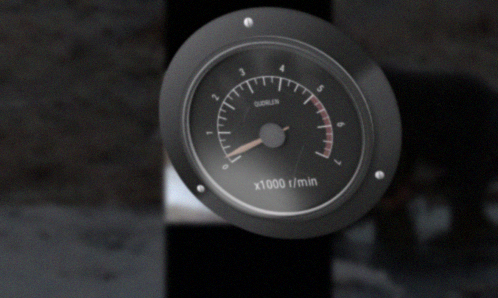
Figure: 250,rpm
